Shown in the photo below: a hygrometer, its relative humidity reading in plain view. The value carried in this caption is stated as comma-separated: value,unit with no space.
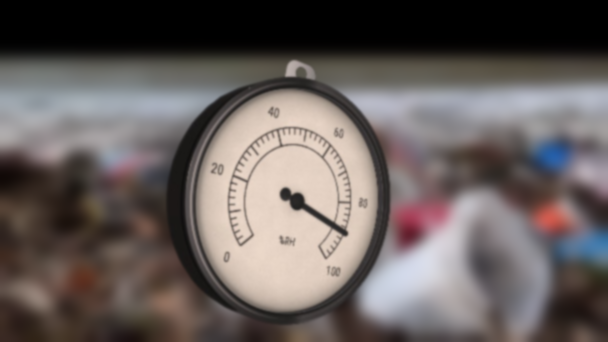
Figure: 90,%
